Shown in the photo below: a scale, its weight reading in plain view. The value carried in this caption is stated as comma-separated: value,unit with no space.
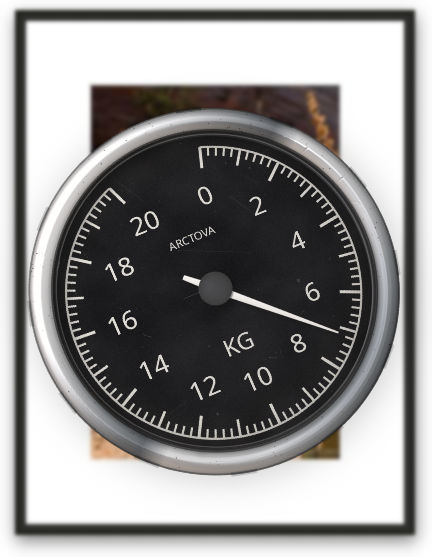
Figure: 7.2,kg
